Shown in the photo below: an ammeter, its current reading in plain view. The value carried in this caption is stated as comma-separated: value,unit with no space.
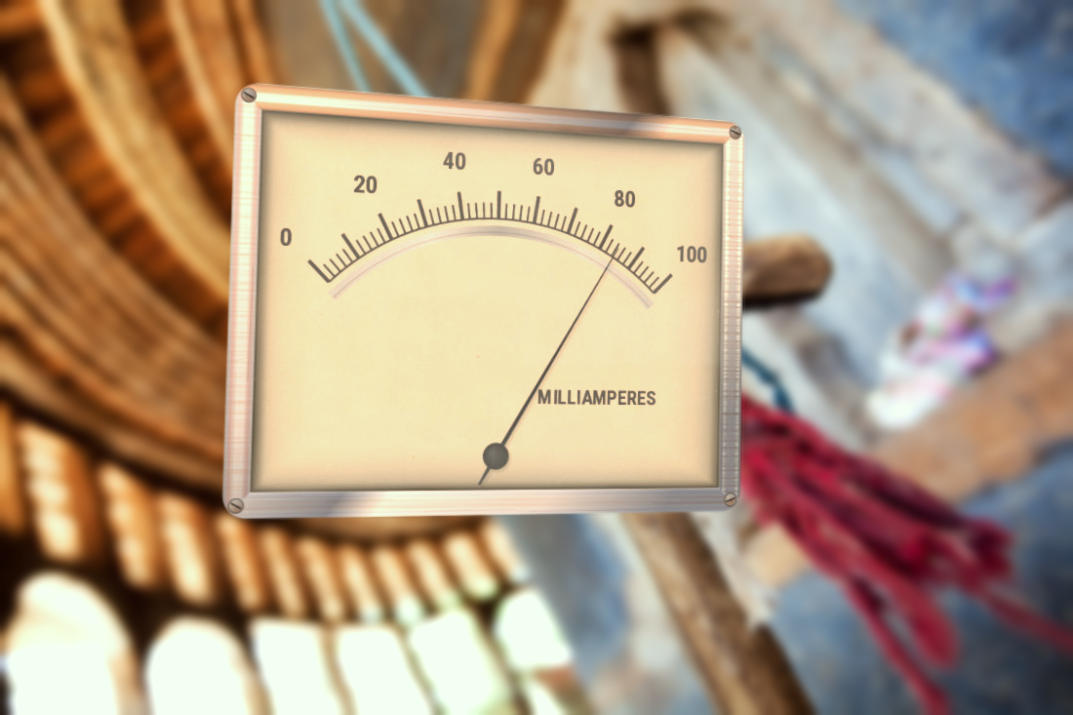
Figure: 84,mA
